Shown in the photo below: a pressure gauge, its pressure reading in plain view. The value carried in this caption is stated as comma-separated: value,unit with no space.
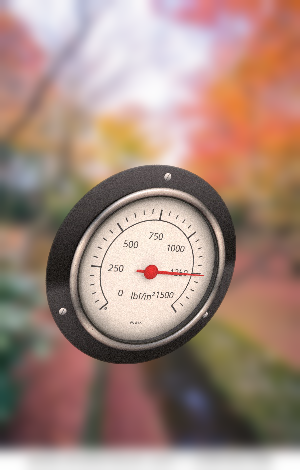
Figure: 1250,psi
